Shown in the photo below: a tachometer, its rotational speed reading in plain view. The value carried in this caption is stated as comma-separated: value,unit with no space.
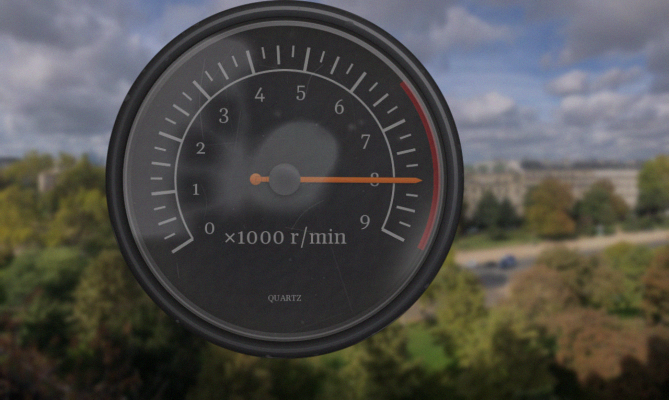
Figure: 8000,rpm
